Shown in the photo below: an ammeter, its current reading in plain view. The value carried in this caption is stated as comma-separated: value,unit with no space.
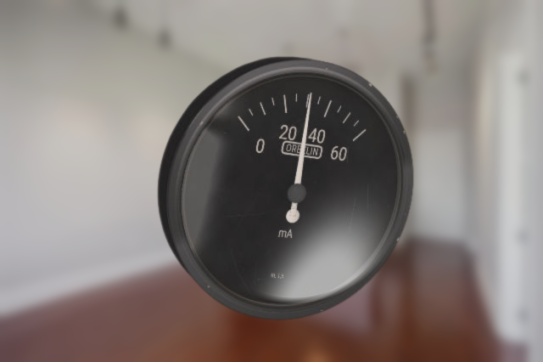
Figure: 30,mA
